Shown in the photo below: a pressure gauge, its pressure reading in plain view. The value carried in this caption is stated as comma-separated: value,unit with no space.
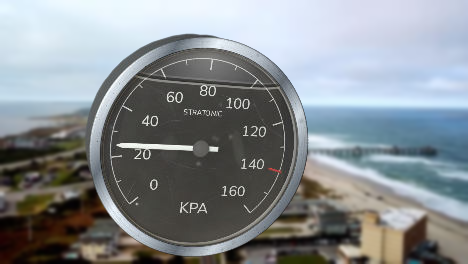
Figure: 25,kPa
